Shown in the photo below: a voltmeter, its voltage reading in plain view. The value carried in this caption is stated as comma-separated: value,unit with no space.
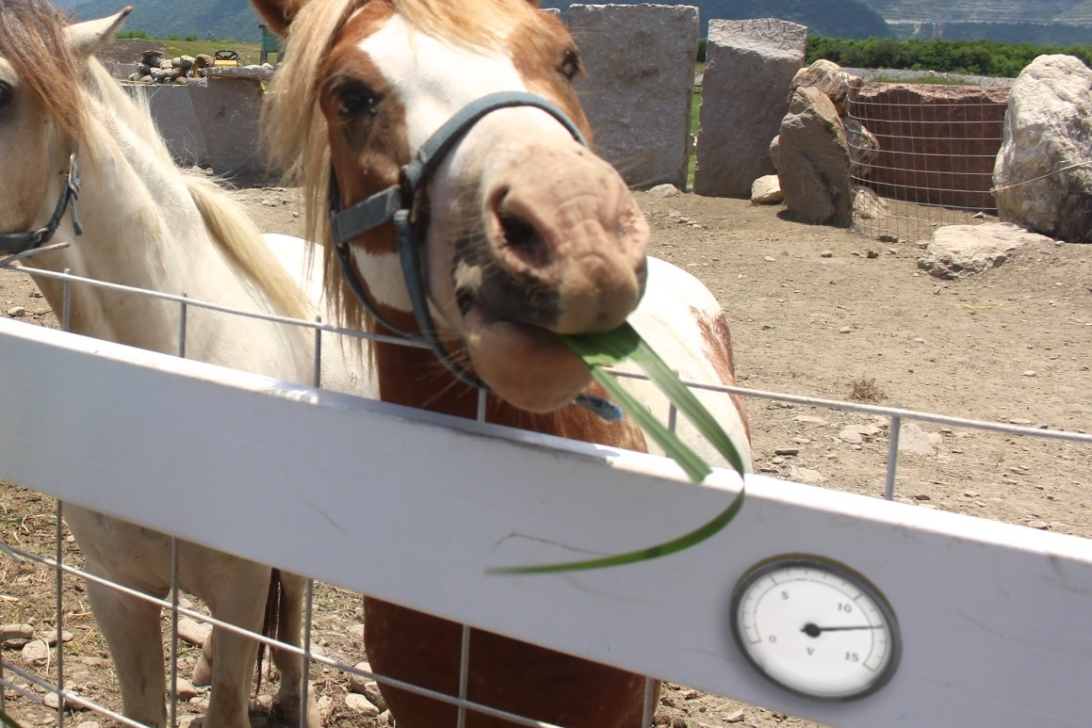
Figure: 12,V
